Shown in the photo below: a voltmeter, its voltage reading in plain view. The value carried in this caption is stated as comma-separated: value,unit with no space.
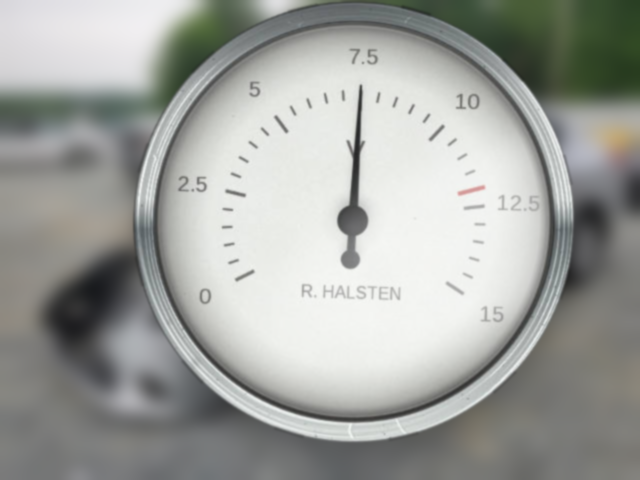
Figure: 7.5,V
